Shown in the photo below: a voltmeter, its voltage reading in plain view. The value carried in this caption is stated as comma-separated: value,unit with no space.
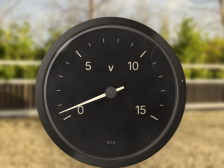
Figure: 0.5,V
